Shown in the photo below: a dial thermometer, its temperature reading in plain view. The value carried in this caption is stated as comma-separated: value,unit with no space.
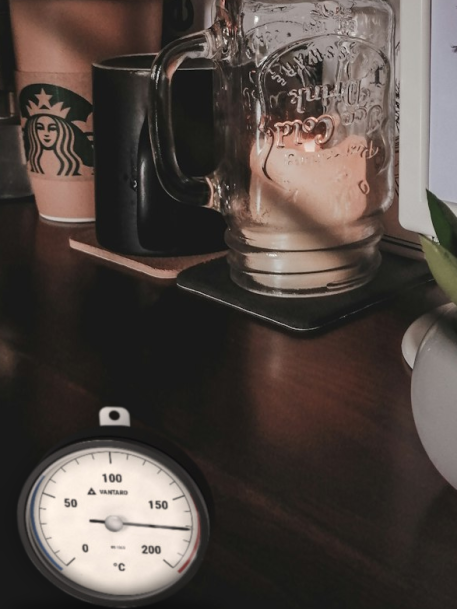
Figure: 170,°C
